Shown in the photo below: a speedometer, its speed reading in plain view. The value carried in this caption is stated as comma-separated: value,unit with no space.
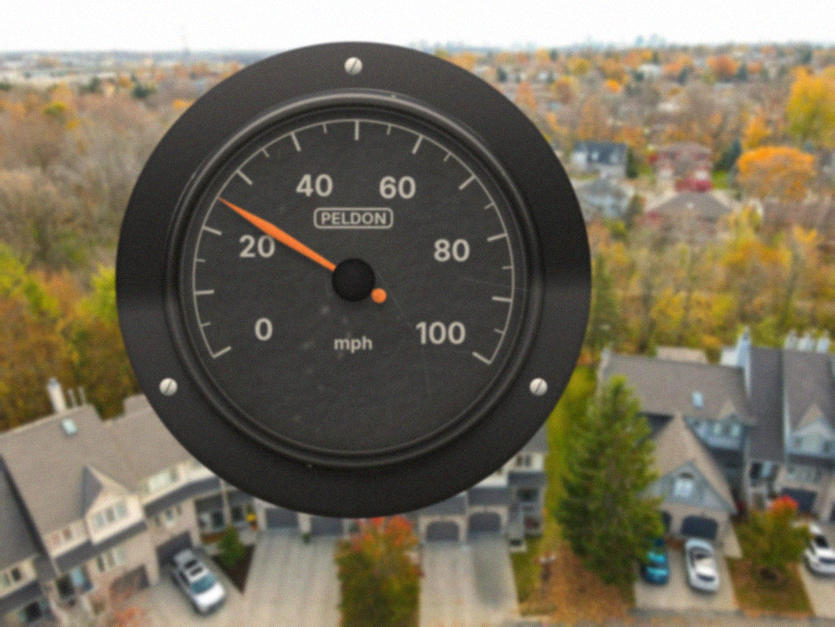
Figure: 25,mph
